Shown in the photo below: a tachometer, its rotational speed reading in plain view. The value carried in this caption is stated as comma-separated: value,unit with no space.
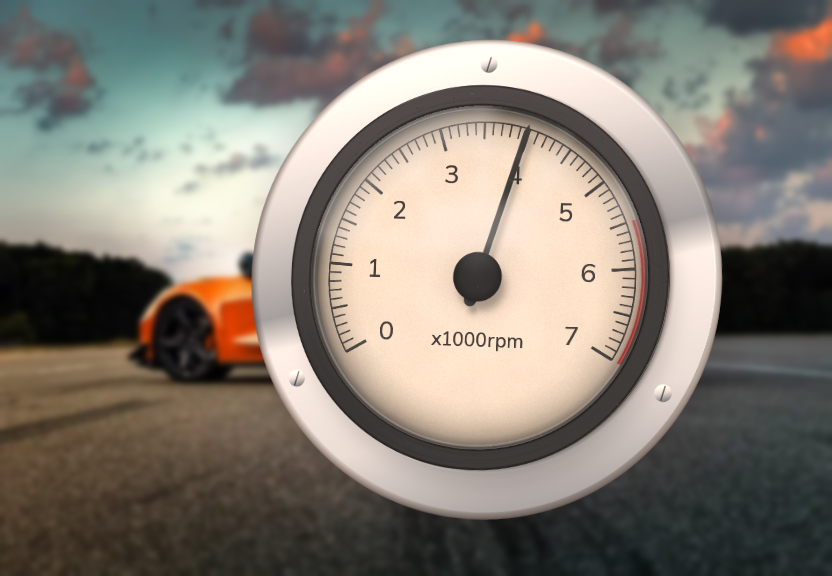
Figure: 4000,rpm
